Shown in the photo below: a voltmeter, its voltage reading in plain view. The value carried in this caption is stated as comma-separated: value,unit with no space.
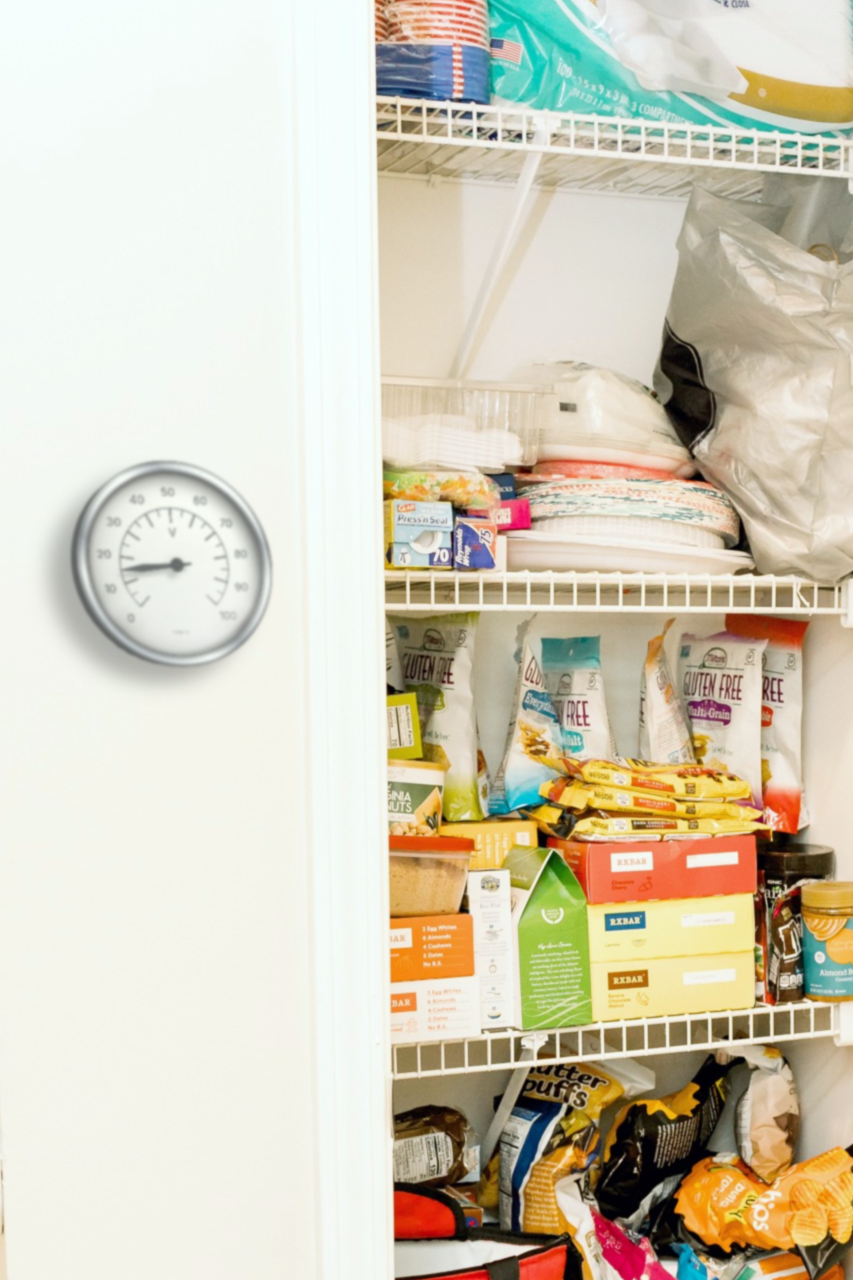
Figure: 15,V
